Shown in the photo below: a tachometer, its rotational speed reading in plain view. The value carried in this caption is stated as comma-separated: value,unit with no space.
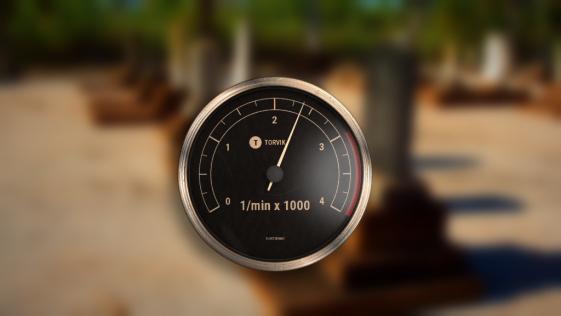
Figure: 2375,rpm
